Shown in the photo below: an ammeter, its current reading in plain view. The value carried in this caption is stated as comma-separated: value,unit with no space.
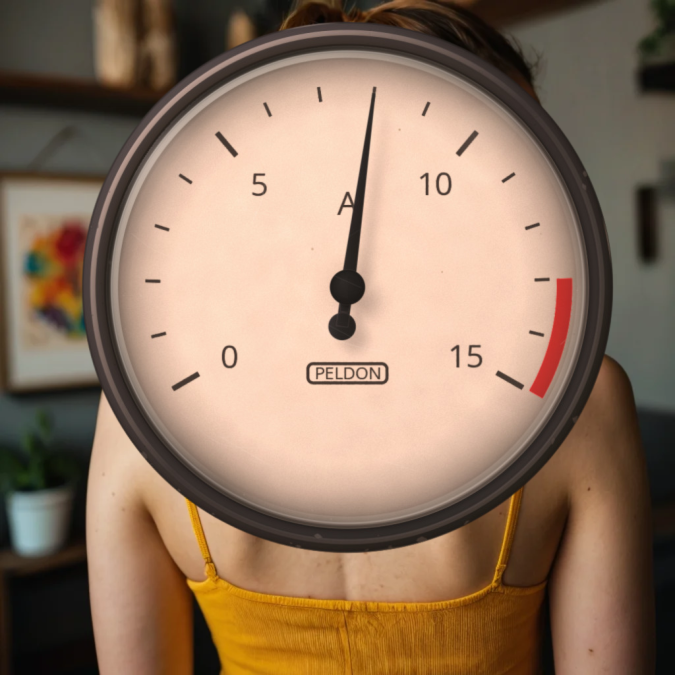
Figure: 8,A
